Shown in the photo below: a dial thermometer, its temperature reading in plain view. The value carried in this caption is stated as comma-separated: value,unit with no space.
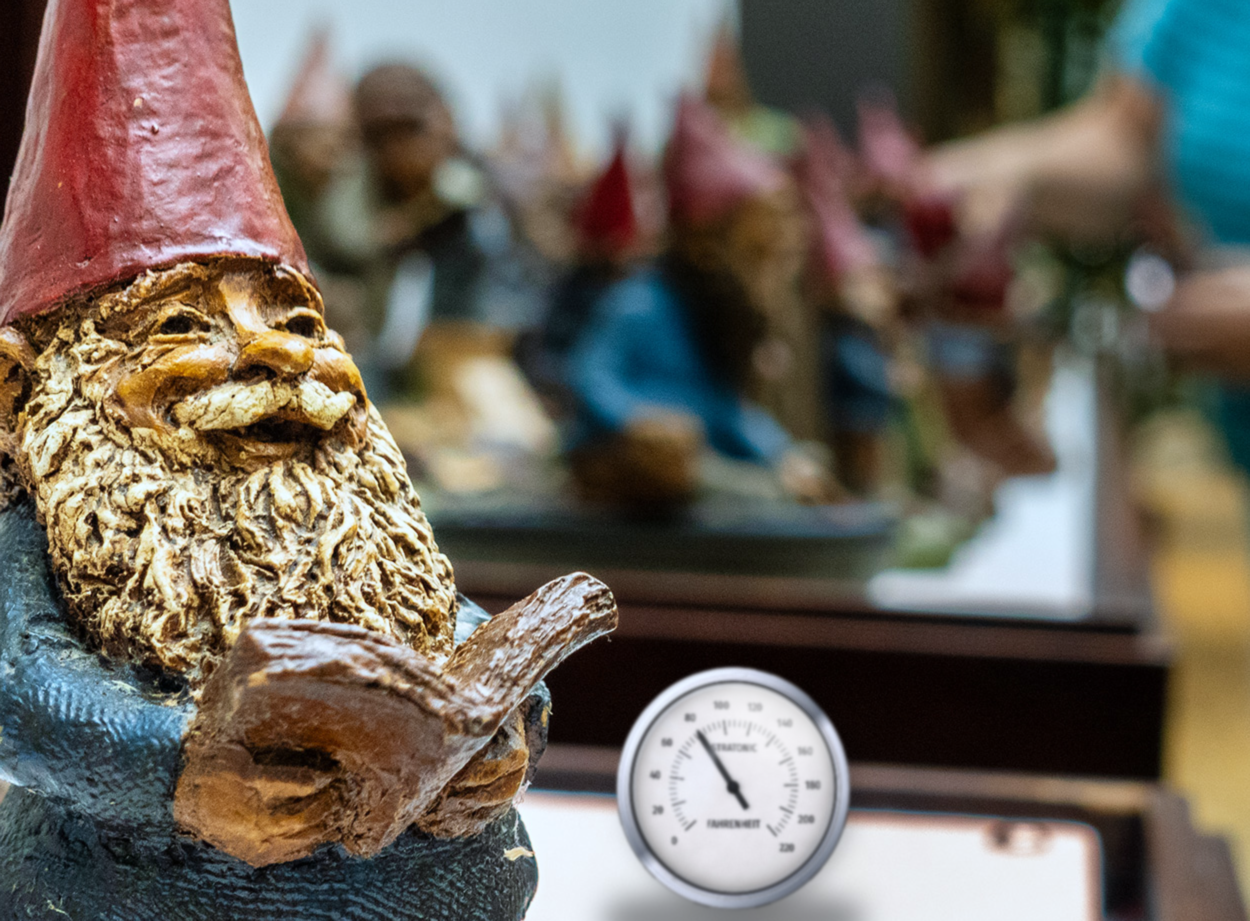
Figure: 80,°F
